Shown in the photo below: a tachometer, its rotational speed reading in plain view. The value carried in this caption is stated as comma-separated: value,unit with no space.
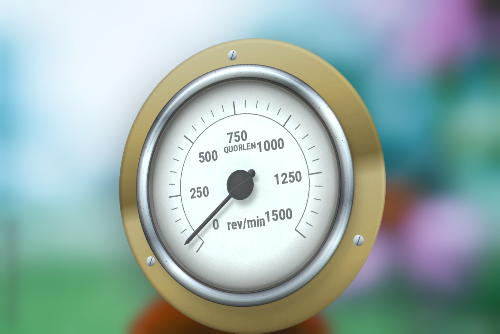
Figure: 50,rpm
